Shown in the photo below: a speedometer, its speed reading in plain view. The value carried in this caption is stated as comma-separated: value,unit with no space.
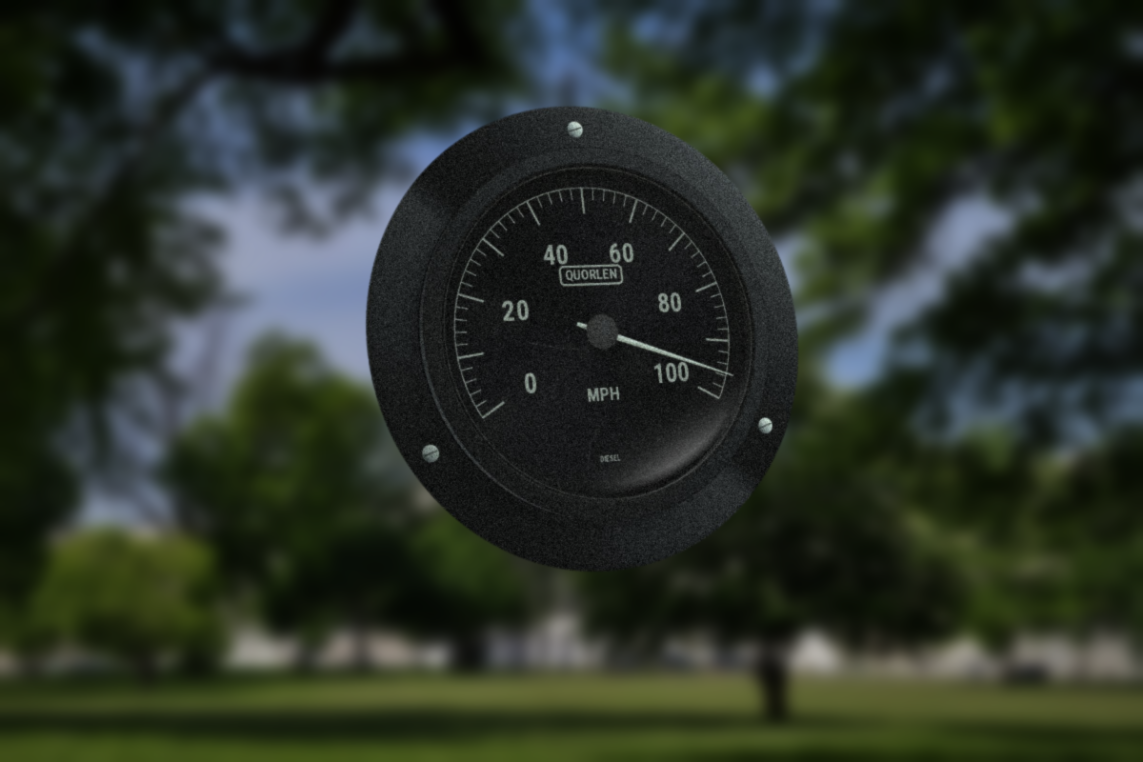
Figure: 96,mph
